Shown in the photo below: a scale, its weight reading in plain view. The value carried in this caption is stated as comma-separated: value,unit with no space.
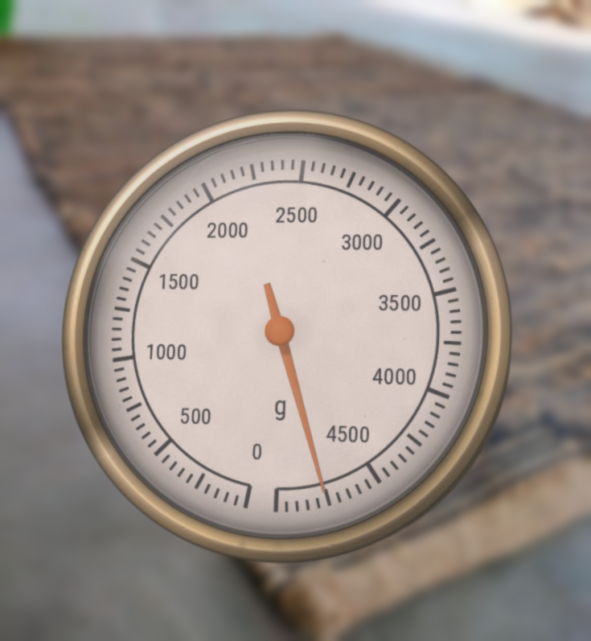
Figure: 4750,g
